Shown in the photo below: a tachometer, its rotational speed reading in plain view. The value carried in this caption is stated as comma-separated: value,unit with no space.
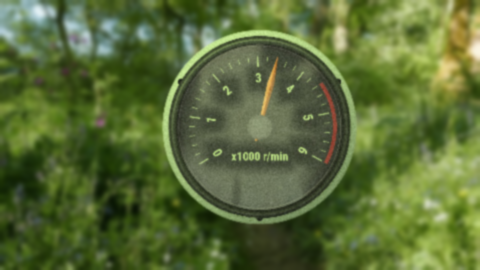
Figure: 3400,rpm
